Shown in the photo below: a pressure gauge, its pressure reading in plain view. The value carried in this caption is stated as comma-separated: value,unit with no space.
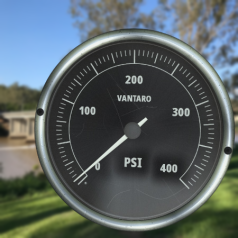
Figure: 5,psi
